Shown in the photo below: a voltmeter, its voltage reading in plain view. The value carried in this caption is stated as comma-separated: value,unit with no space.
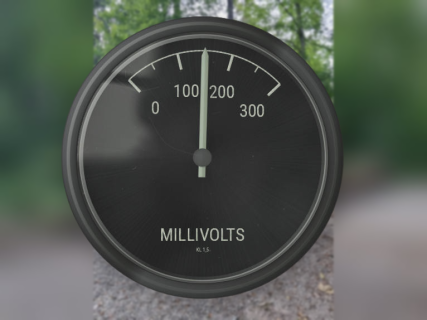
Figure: 150,mV
